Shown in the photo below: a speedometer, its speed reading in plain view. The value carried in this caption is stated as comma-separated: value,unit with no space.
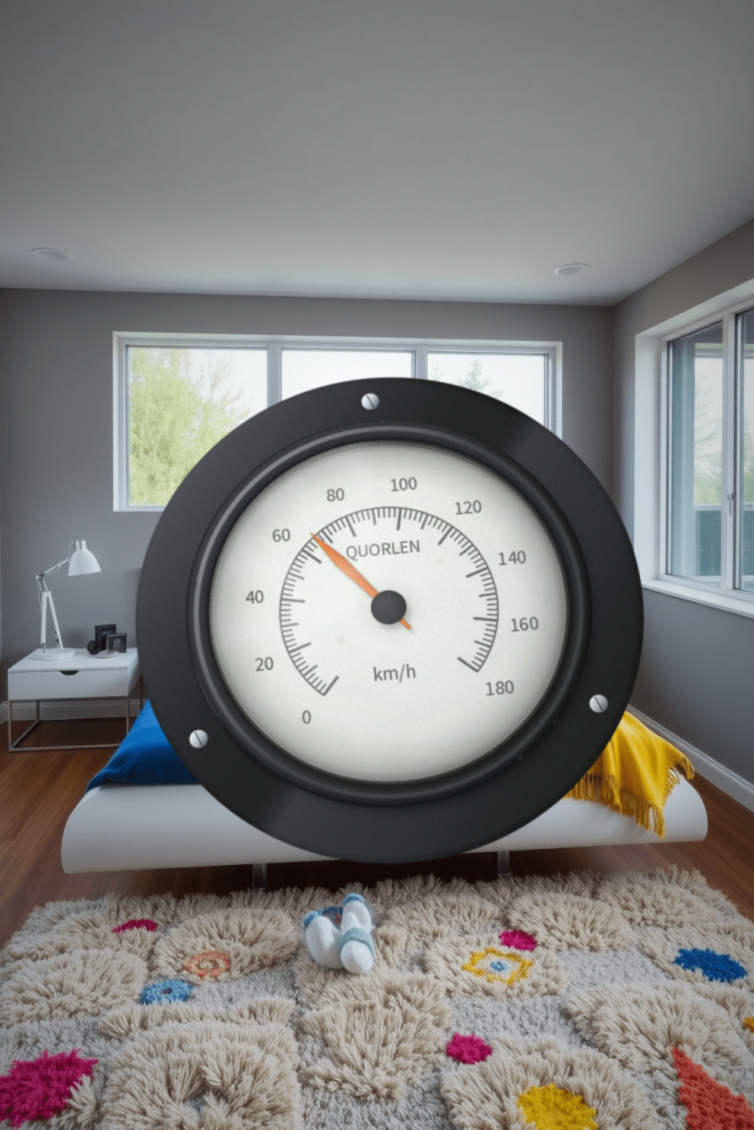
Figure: 66,km/h
